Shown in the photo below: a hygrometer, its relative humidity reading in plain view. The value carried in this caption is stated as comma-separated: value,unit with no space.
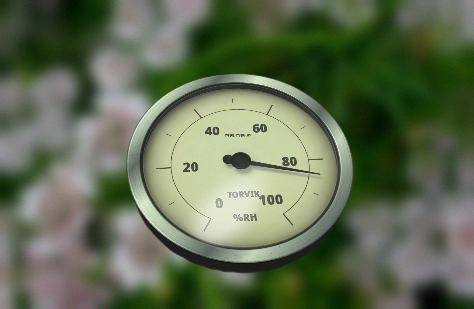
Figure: 85,%
